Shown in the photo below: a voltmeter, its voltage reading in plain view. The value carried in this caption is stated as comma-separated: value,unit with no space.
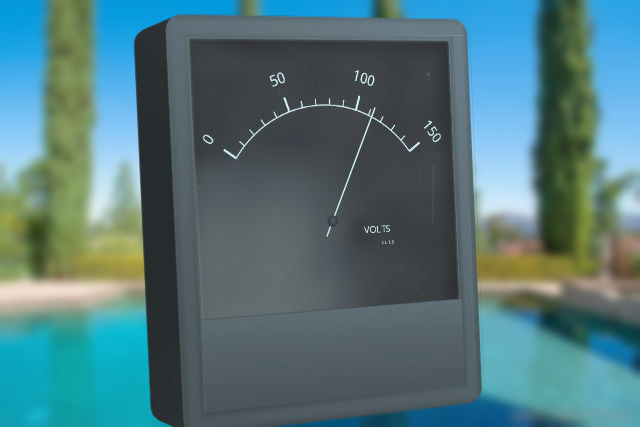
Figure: 110,V
